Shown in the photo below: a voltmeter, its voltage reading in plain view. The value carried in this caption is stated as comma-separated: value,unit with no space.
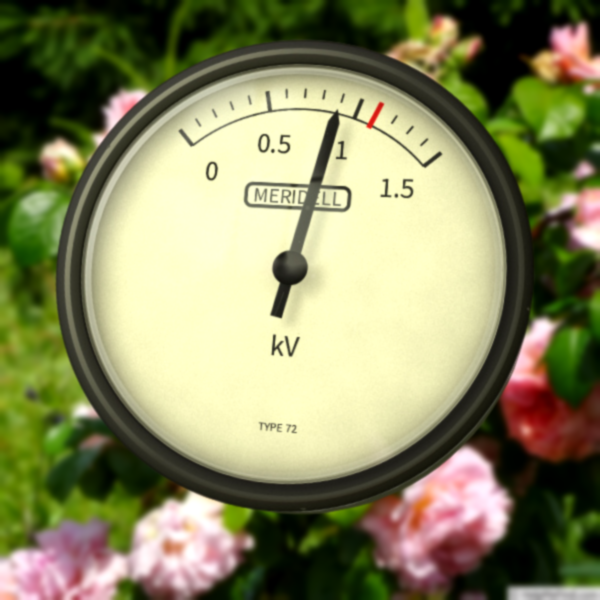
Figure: 0.9,kV
